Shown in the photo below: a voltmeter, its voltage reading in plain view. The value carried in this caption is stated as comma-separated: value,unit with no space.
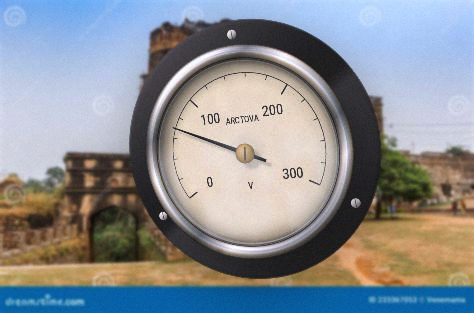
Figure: 70,V
